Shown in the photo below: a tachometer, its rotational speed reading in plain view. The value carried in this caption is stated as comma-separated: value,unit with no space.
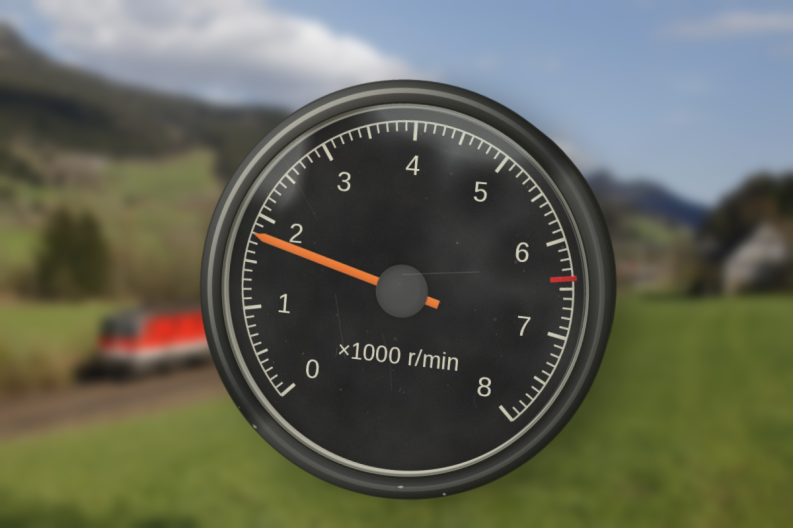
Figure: 1800,rpm
